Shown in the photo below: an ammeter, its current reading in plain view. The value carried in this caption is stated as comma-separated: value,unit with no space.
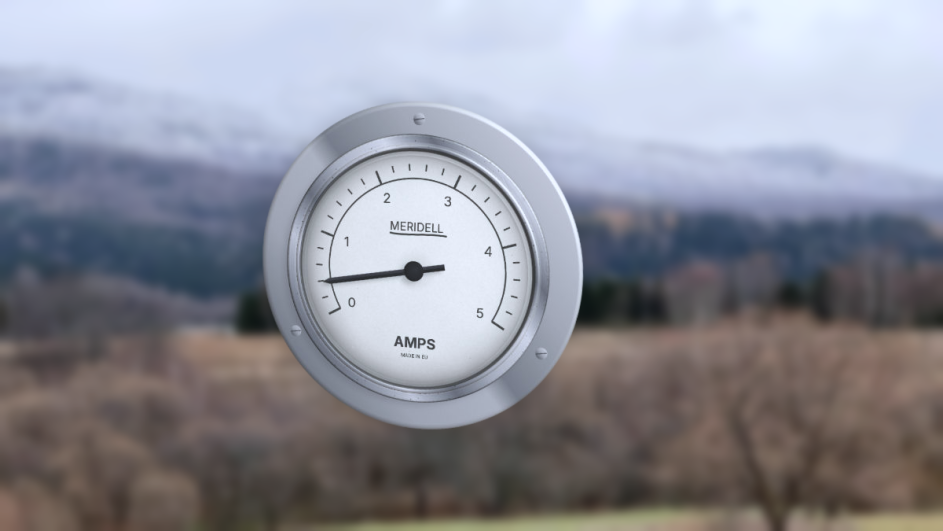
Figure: 0.4,A
